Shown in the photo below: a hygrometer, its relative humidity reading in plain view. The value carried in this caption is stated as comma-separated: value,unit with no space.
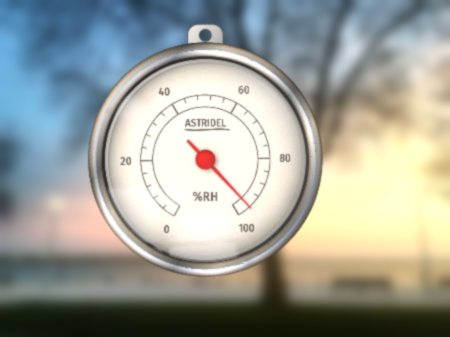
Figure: 96,%
